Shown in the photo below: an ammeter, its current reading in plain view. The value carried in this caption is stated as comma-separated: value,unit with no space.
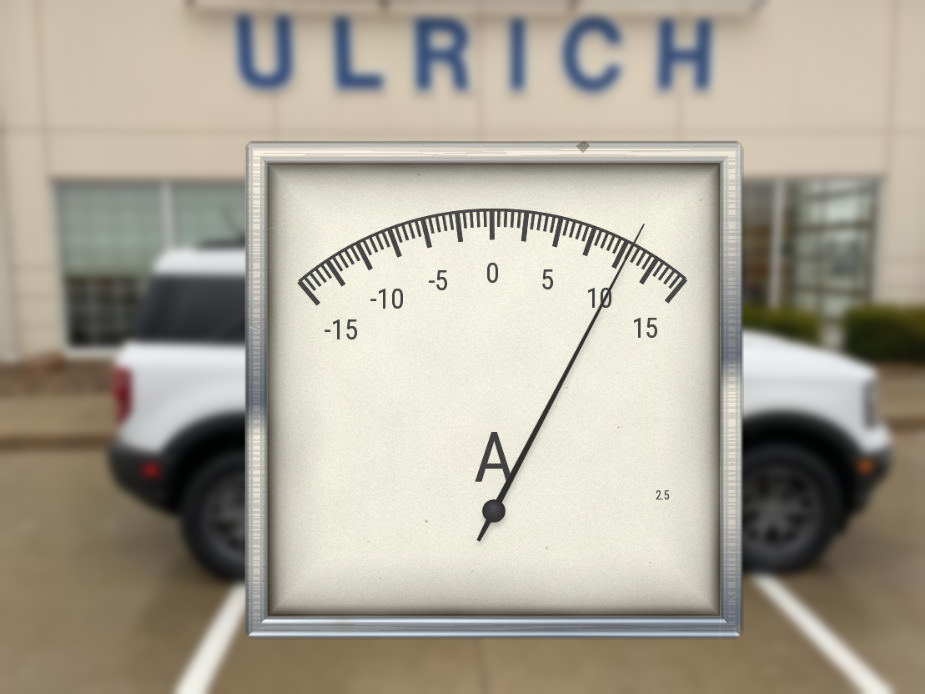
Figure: 10.5,A
